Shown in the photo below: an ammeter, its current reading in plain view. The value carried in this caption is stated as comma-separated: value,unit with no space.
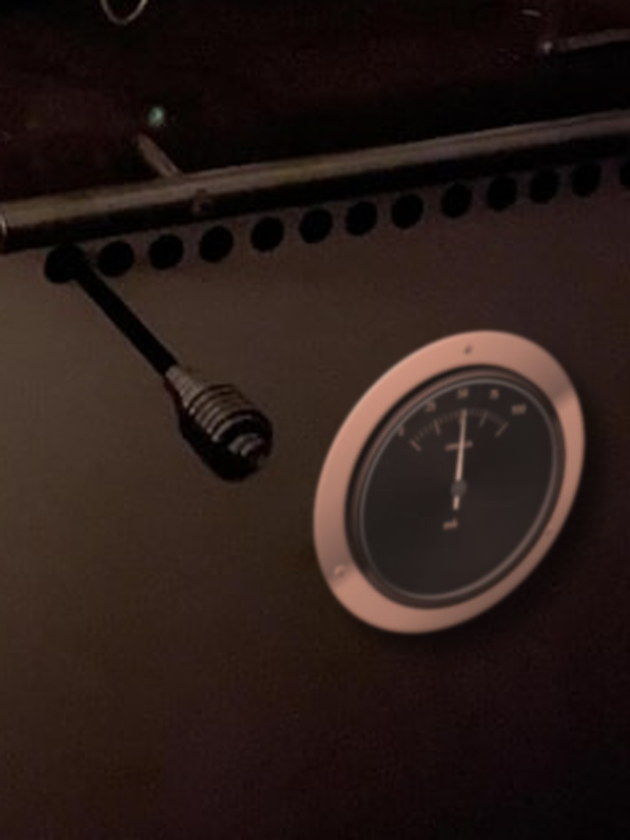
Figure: 50,mA
